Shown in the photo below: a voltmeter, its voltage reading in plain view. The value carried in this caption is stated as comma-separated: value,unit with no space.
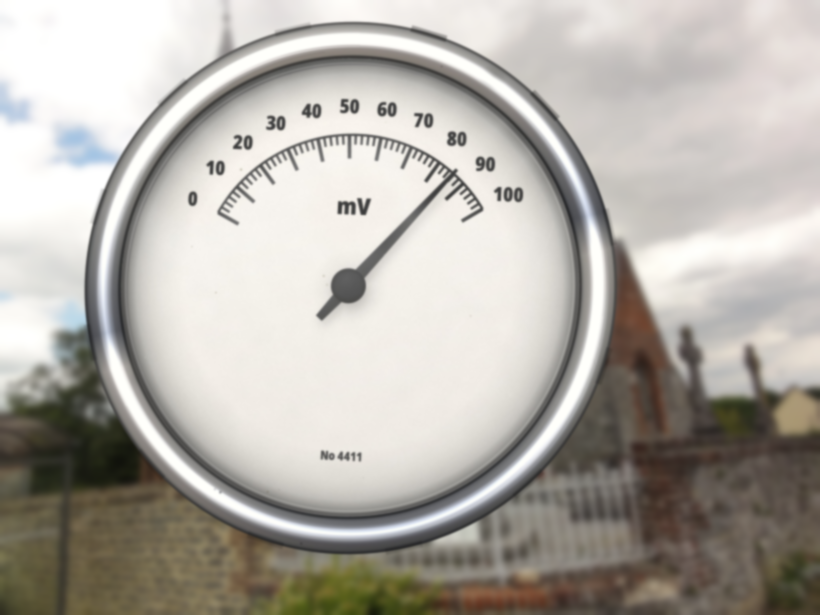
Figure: 86,mV
